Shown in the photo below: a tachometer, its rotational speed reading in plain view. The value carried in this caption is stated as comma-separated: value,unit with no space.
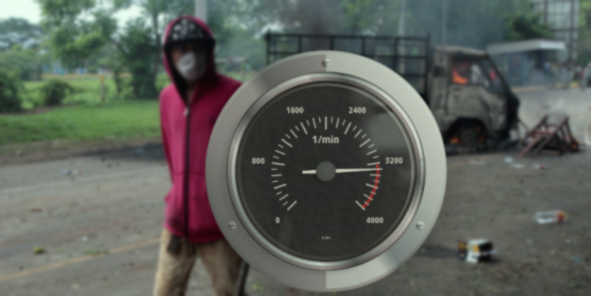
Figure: 3300,rpm
